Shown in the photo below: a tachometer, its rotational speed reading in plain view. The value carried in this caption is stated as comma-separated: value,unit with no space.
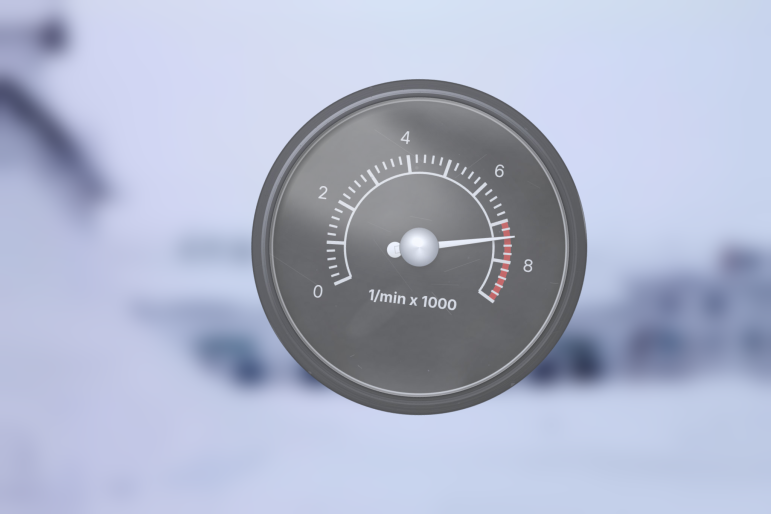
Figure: 7400,rpm
